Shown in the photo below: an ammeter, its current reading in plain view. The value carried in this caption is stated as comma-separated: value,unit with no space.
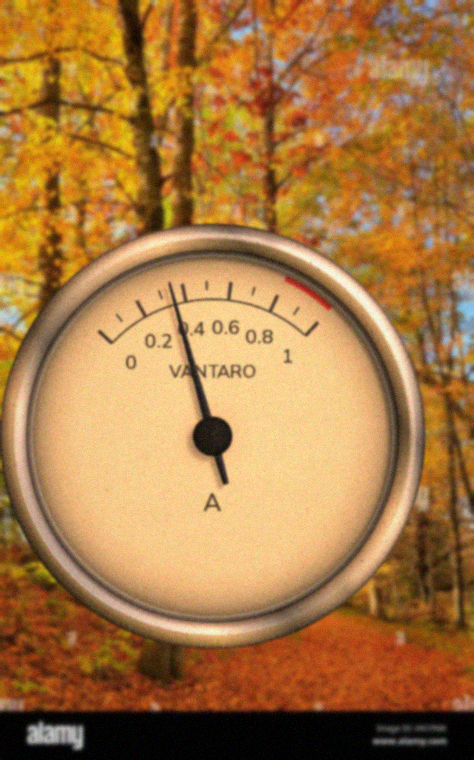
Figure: 0.35,A
